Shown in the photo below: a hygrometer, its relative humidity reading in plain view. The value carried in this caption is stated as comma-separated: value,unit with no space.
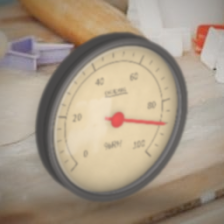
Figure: 88,%
